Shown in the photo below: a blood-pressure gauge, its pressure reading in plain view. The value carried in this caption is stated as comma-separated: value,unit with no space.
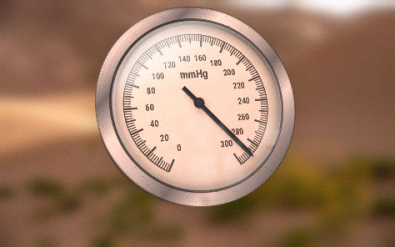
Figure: 290,mmHg
